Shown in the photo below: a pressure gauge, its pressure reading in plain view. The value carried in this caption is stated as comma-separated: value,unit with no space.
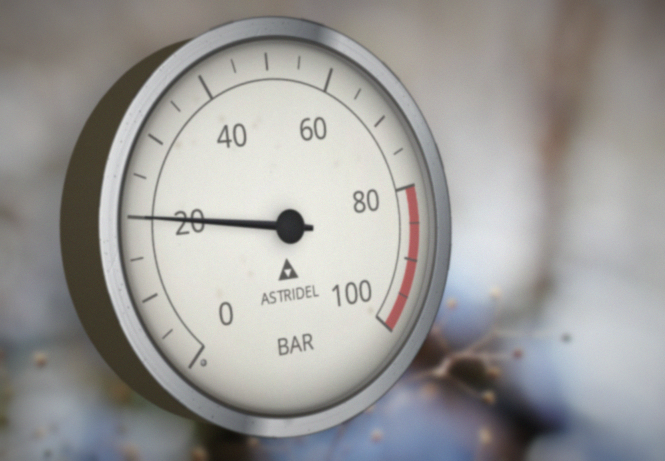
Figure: 20,bar
